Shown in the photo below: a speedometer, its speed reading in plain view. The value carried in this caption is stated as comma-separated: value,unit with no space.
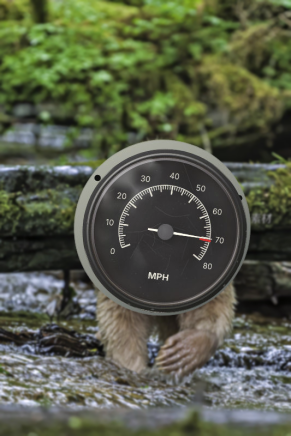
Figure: 70,mph
